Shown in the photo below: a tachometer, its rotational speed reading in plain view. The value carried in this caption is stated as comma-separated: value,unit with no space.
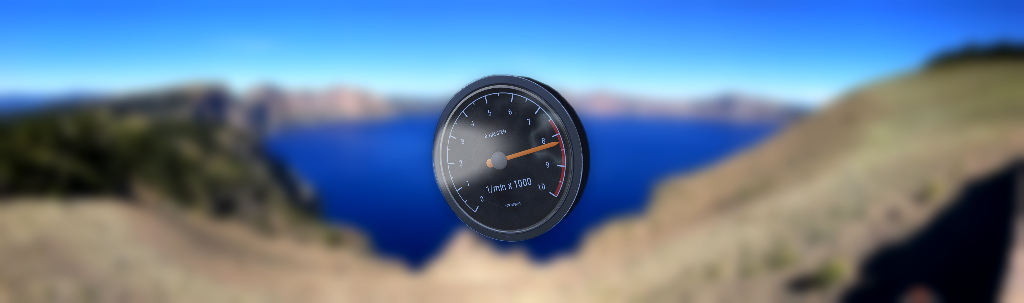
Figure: 8250,rpm
